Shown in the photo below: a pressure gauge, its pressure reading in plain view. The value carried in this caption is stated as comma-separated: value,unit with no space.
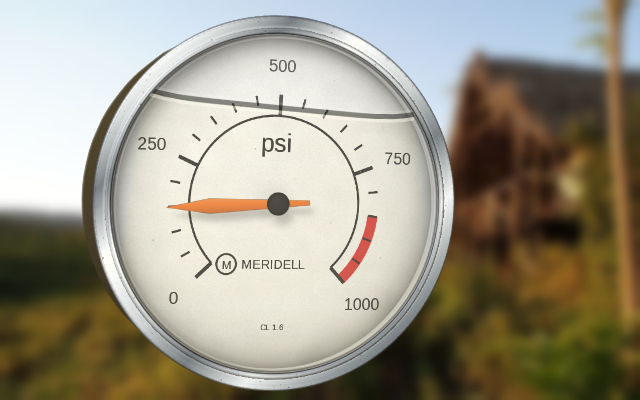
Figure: 150,psi
